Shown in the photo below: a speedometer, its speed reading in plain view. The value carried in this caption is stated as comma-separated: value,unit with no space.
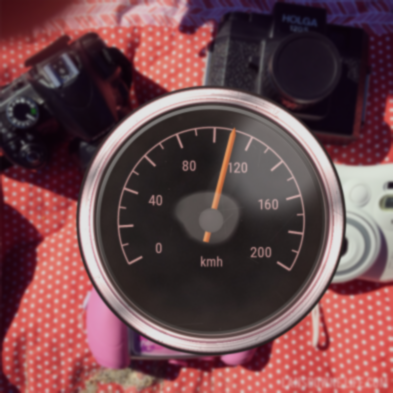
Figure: 110,km/h
